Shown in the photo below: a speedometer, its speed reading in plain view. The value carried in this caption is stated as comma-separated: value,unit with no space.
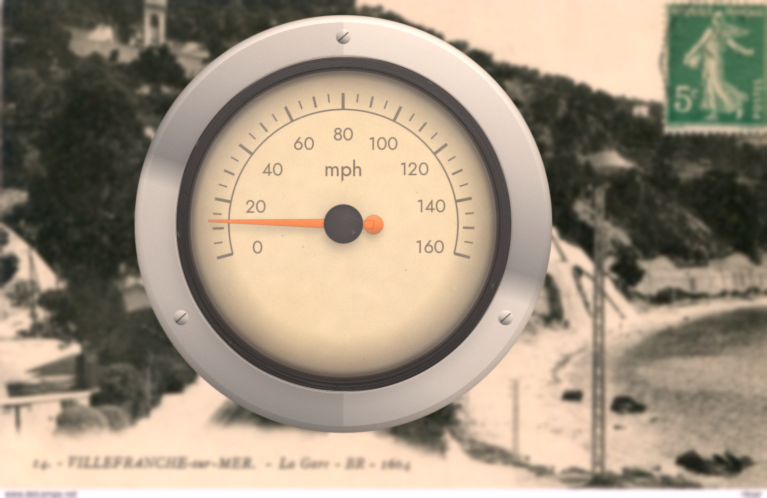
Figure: 12.5,mph
